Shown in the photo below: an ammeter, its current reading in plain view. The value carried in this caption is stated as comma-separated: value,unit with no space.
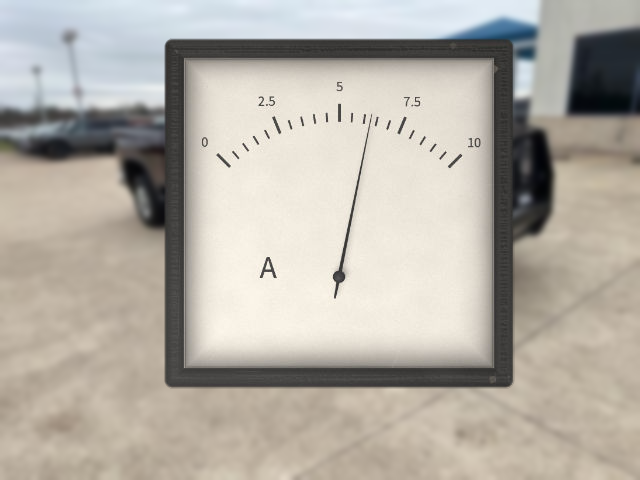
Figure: 6.25,A
